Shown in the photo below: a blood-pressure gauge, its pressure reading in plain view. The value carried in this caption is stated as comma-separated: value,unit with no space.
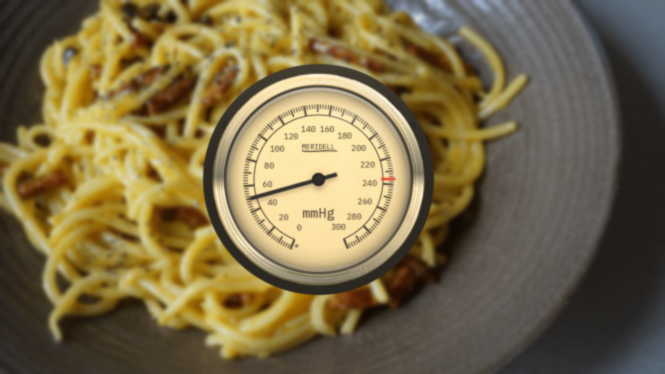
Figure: 50,mmHg
